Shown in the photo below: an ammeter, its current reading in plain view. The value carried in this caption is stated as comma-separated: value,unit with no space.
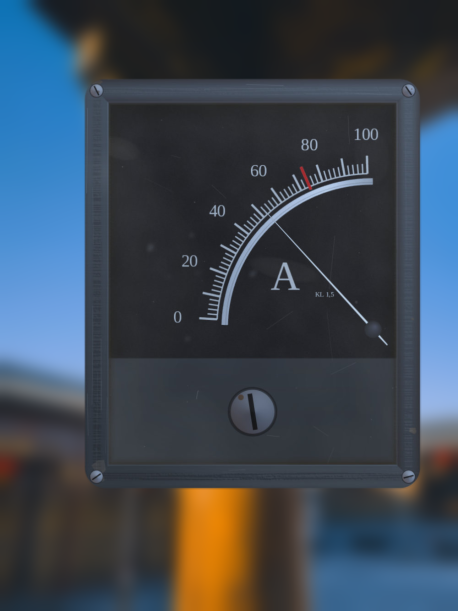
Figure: 52,A
